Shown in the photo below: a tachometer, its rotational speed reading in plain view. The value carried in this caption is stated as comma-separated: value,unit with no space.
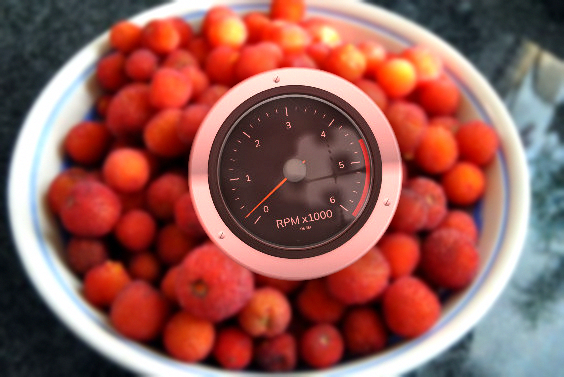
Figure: 200,rpm
